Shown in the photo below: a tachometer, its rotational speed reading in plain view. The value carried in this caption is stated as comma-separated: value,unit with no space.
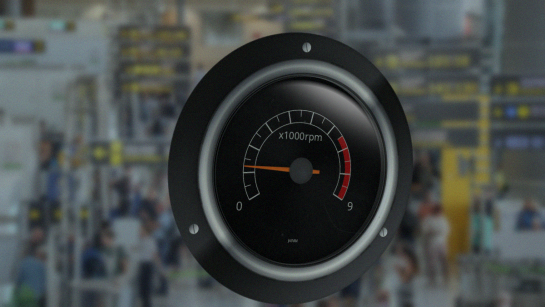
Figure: 1250,rpm
